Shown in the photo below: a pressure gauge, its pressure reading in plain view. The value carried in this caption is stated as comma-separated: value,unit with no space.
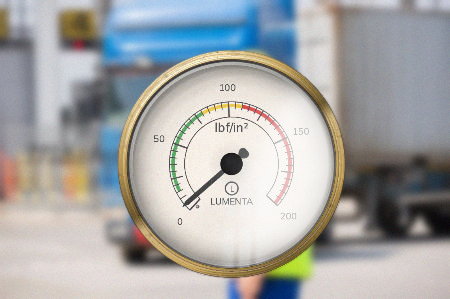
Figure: 5,psi
